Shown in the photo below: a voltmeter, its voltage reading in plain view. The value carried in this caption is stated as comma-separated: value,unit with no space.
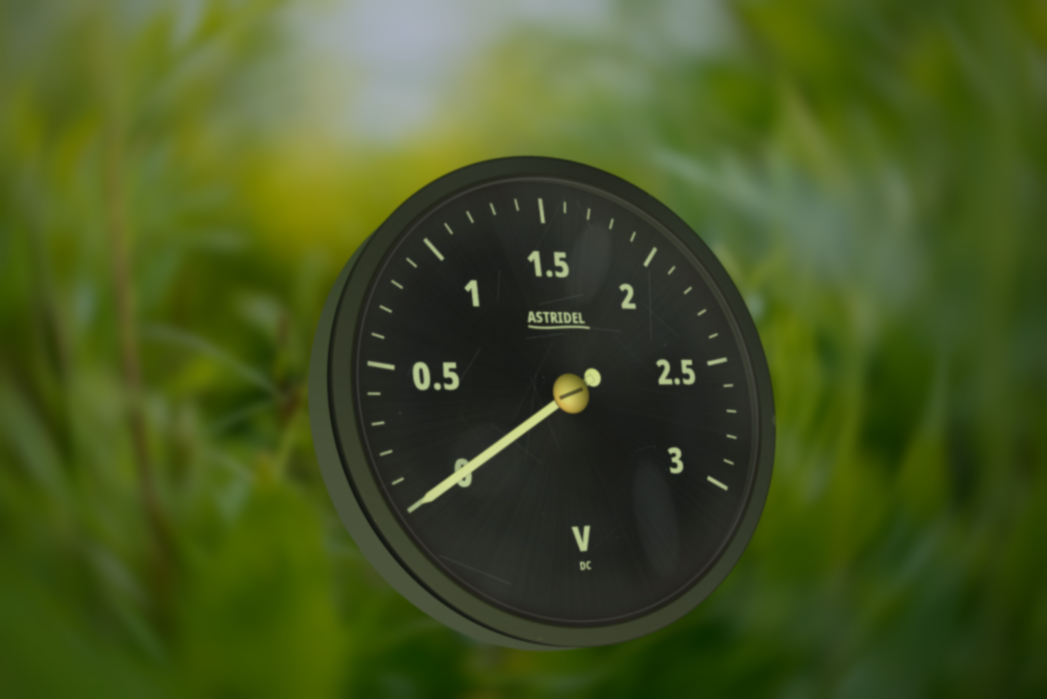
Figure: 0,V
